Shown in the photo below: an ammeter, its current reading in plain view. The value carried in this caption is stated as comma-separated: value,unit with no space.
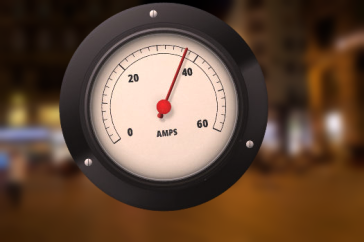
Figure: 37,A
